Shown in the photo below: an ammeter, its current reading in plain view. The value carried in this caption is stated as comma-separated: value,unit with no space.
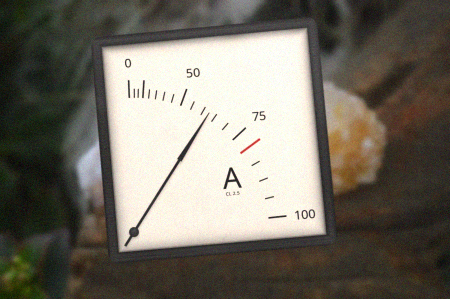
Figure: 62.5,A
